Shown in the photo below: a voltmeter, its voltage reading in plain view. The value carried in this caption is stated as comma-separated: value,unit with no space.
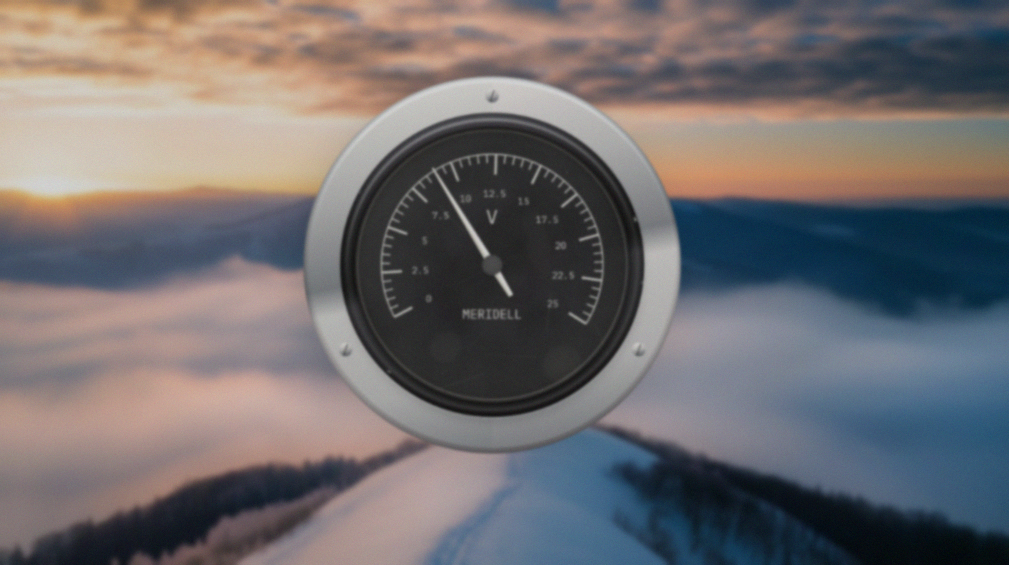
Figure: 9,V
